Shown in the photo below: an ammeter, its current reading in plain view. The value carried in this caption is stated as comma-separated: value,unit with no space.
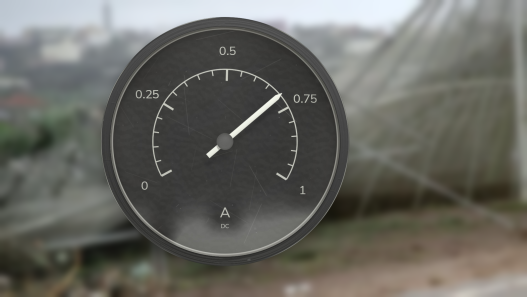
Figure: 0.7,A
